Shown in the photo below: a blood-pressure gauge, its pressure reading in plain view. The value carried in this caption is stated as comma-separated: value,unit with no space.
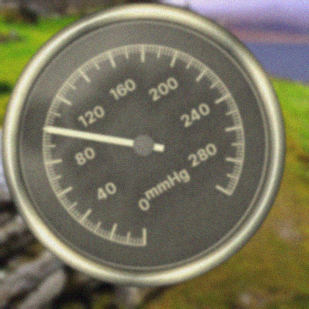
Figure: 100,mmHg
